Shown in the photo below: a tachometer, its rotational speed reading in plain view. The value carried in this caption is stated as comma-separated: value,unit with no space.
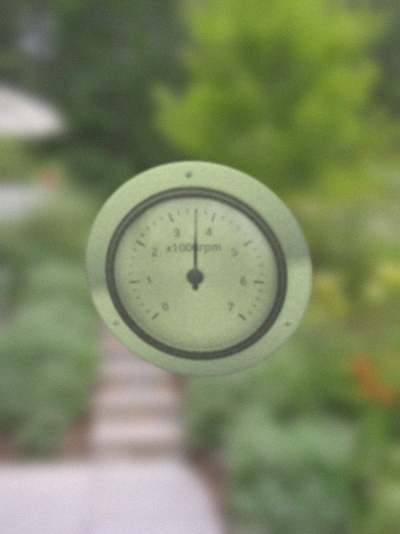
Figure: 3600,rpm
